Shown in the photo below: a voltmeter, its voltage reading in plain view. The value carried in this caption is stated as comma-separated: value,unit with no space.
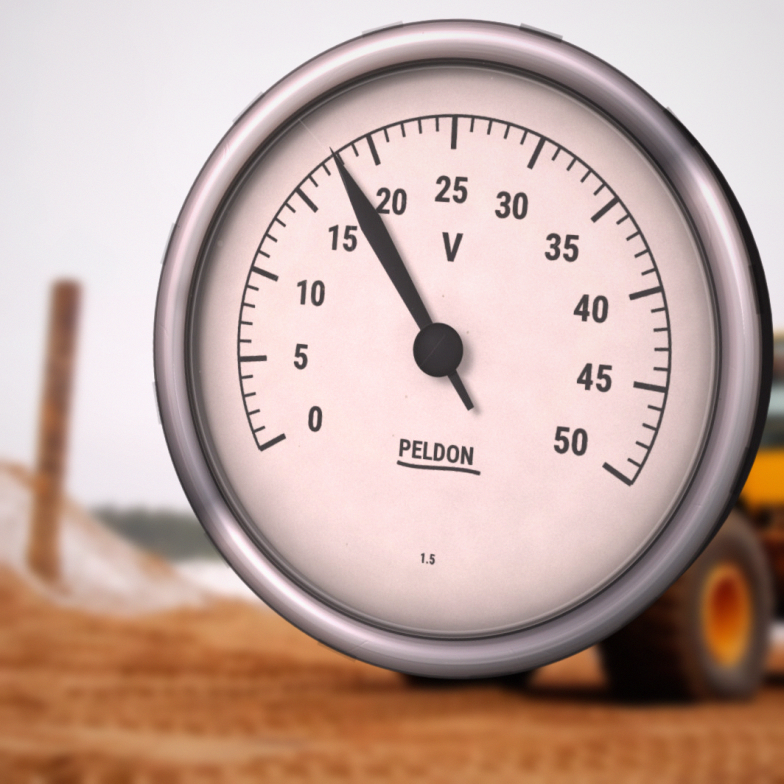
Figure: 18,V
